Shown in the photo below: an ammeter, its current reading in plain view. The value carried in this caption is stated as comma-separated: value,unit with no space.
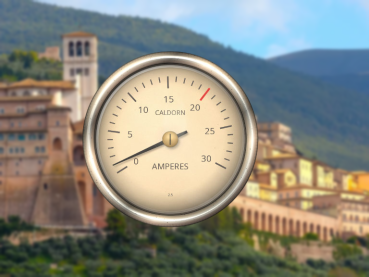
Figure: 1,A
